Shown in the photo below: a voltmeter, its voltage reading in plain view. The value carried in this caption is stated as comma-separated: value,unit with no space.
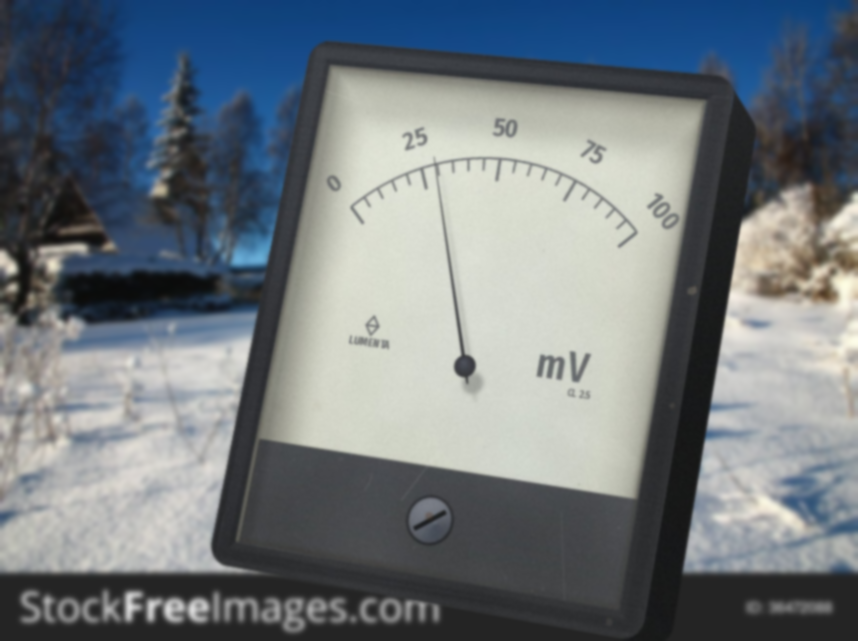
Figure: 30,mV
